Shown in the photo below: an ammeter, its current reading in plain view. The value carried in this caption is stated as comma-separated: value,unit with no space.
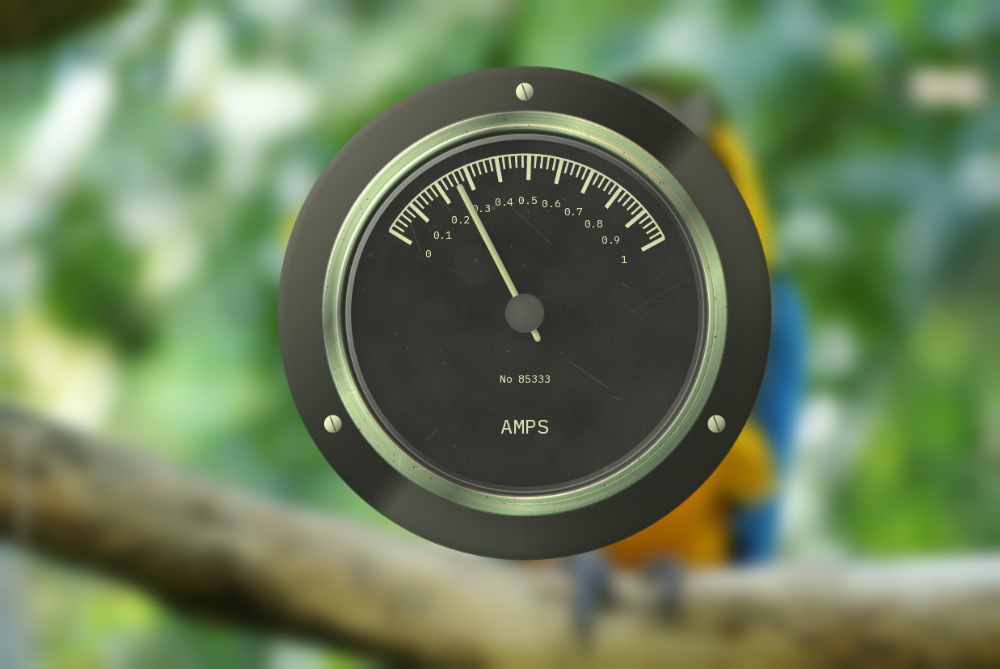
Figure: 0.26,A
